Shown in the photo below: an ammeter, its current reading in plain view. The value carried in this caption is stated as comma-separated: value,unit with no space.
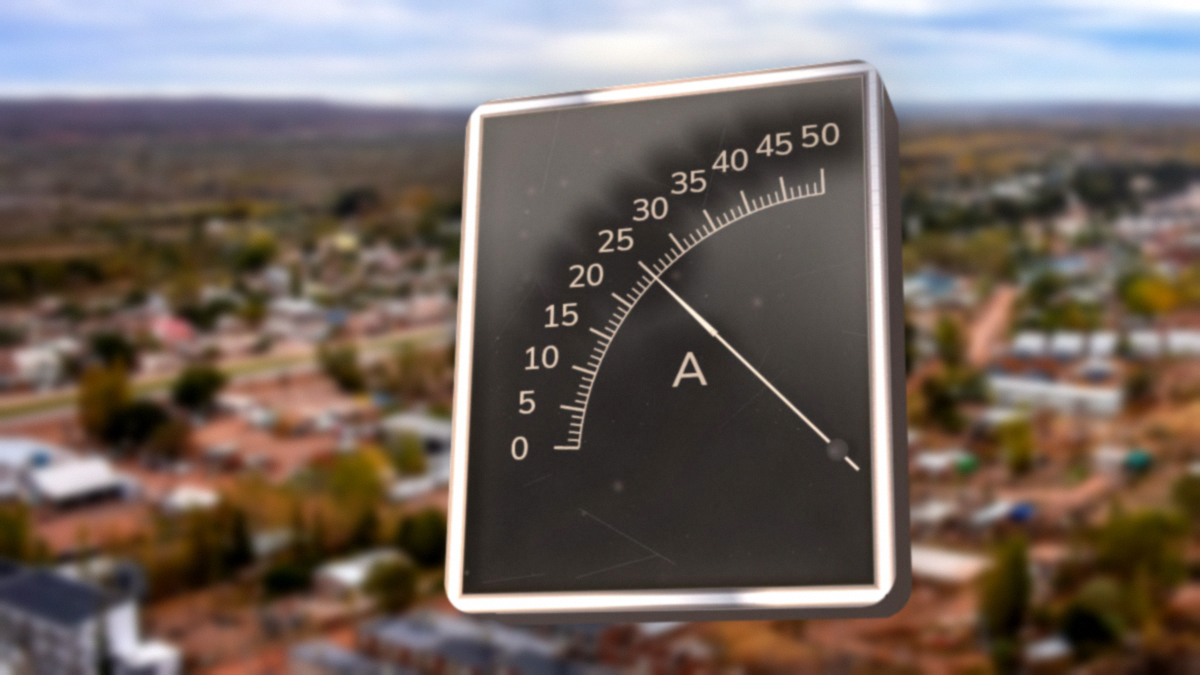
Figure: 25,A
